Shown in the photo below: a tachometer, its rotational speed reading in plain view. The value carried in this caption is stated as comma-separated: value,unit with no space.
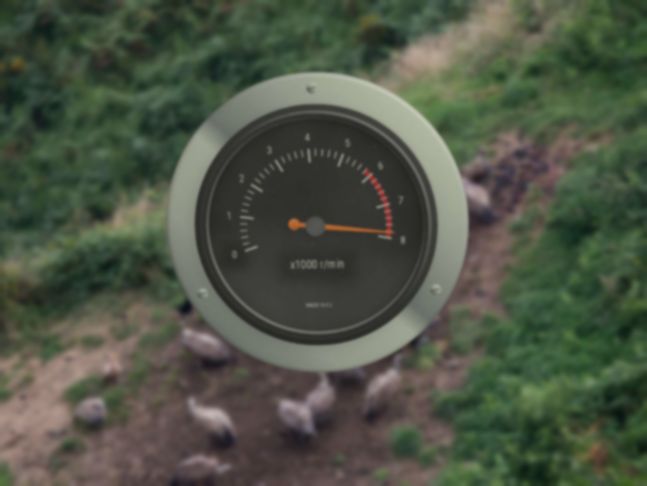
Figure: 7800,rpm
